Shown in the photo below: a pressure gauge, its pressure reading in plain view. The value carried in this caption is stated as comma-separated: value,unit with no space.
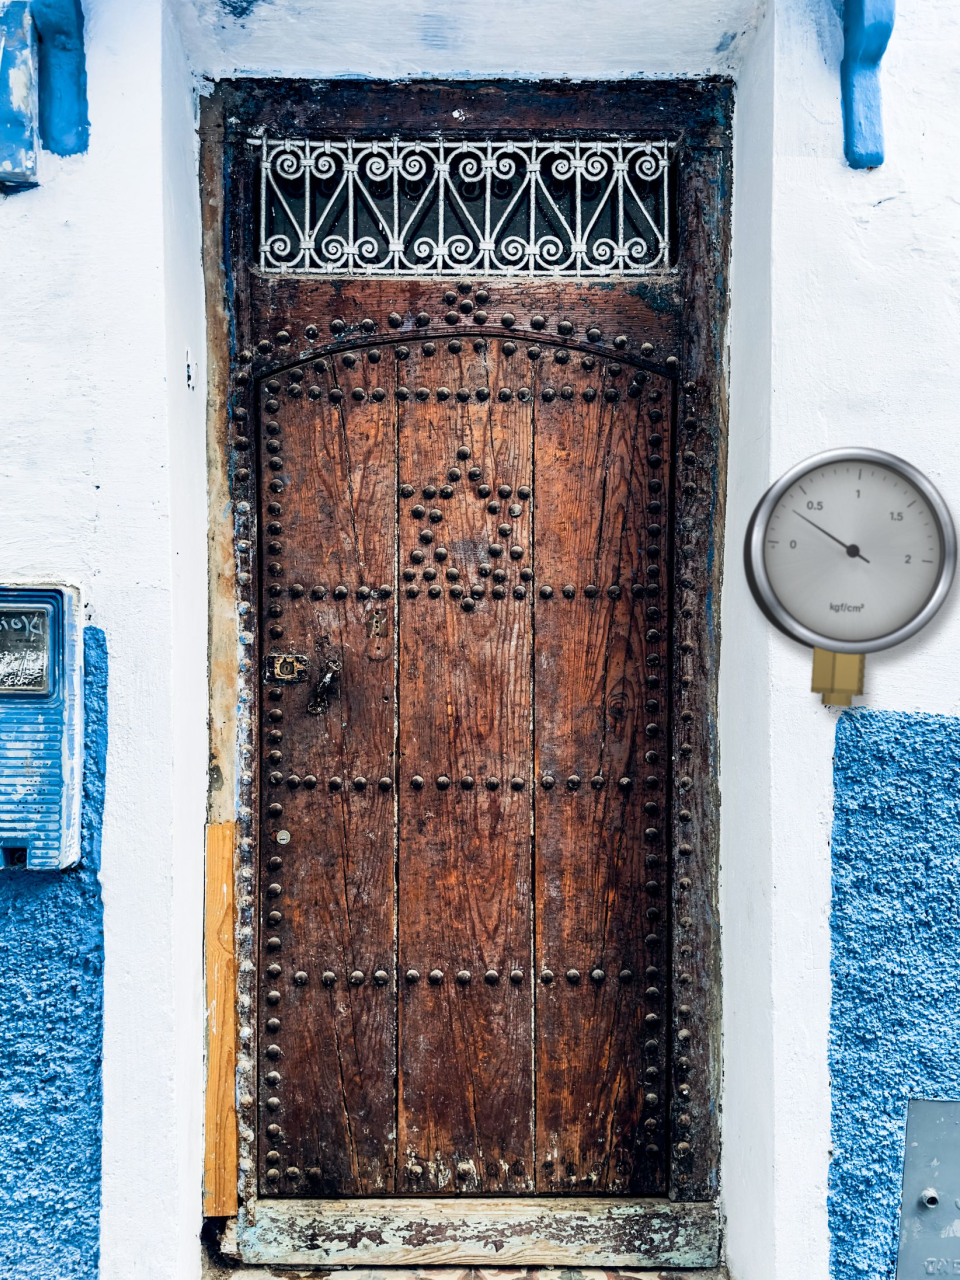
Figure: 0.3,kg/cm²
